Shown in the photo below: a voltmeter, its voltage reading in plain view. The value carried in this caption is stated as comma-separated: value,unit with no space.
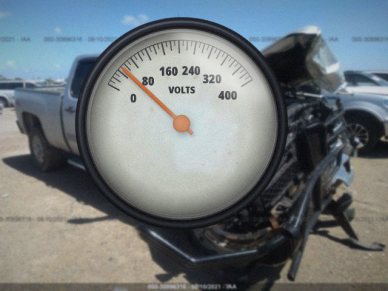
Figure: 50,V
